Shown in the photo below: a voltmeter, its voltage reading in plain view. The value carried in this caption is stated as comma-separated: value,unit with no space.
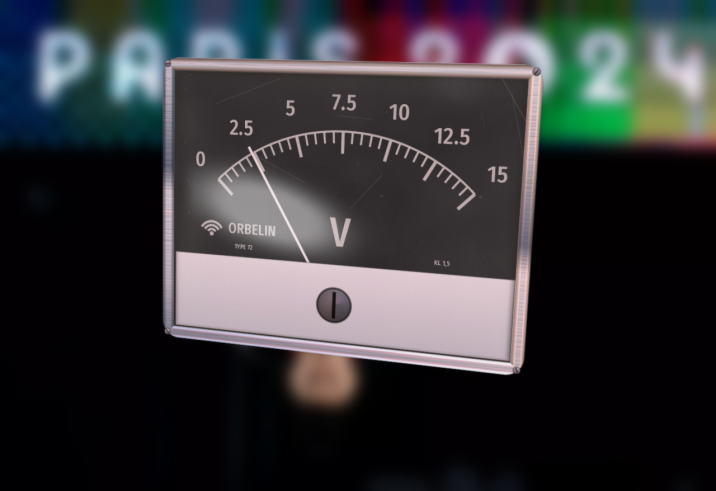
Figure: 2.5,V
